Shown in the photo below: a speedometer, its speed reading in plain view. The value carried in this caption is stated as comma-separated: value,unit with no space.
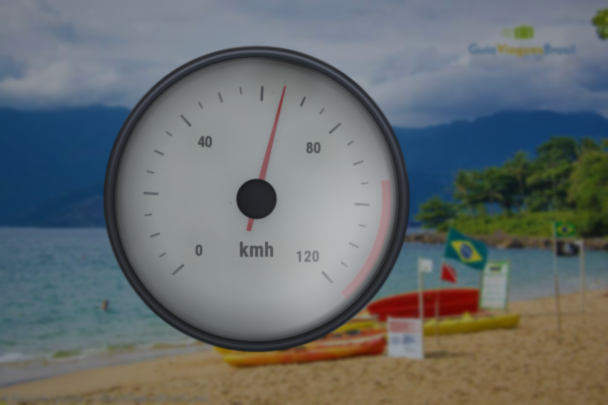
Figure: 65,km/h
